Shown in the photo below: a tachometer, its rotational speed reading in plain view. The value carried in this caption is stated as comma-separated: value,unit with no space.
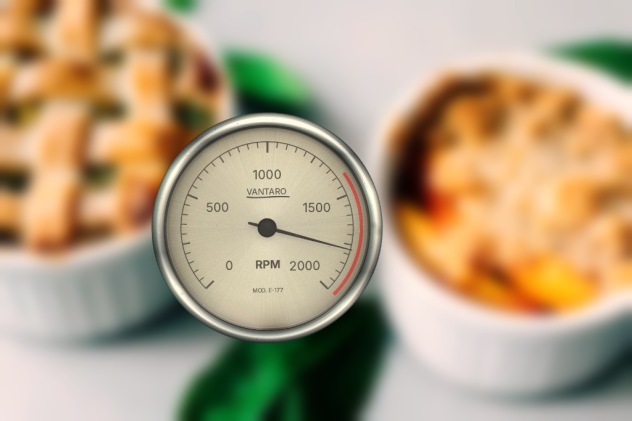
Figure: 1775,rpm
